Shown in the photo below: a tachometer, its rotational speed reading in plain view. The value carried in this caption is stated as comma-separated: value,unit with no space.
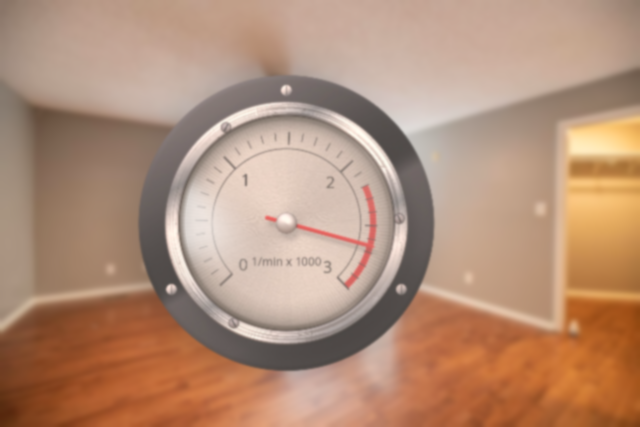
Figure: 2650,rpm
